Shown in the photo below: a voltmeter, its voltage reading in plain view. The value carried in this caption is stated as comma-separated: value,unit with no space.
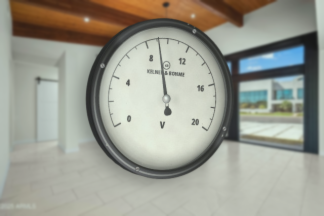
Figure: 9,V
